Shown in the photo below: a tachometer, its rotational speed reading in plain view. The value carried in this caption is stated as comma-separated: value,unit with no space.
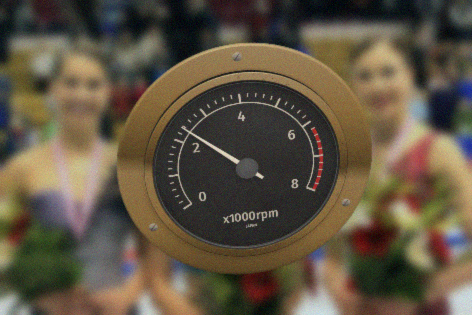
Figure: 2400,rpm
